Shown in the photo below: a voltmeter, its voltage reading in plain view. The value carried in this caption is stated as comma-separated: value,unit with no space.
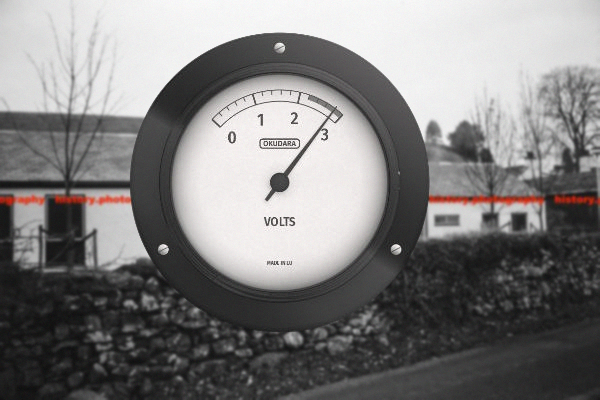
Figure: 2.8,V
